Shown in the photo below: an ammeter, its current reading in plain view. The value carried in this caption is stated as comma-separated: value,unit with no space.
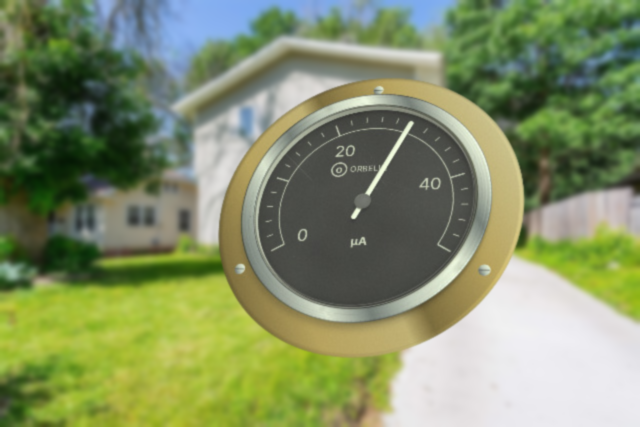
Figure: 30,µA
